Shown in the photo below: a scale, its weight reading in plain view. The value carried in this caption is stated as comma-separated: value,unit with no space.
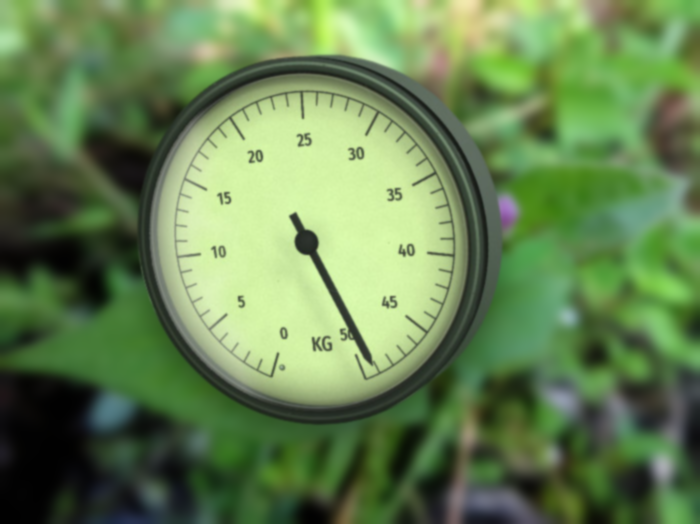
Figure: 49,kg
